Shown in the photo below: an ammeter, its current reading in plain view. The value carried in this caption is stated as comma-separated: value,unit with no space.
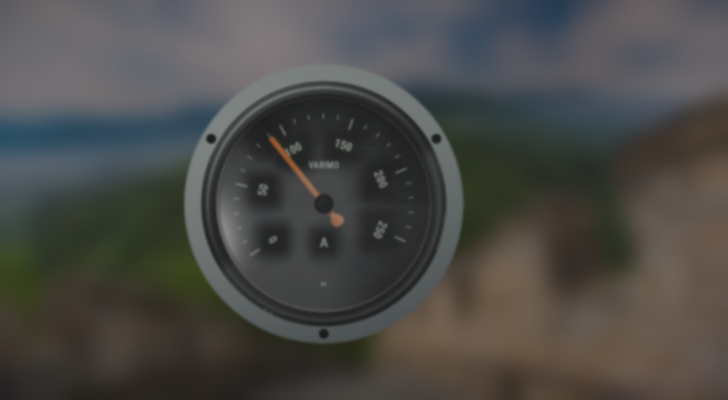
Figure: 90,A
